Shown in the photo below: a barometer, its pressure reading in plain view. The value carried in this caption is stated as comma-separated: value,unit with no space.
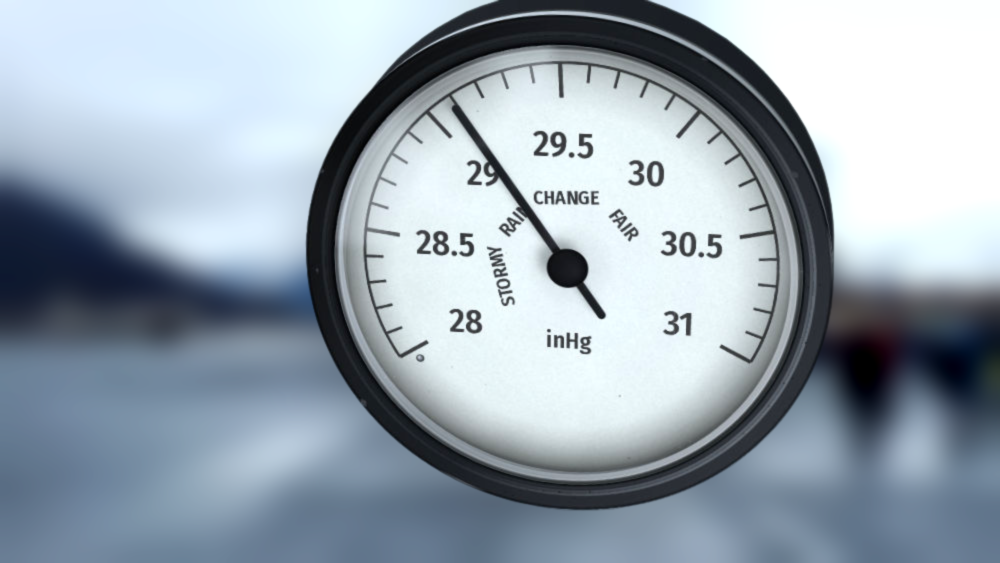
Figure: 29.1,inHg
